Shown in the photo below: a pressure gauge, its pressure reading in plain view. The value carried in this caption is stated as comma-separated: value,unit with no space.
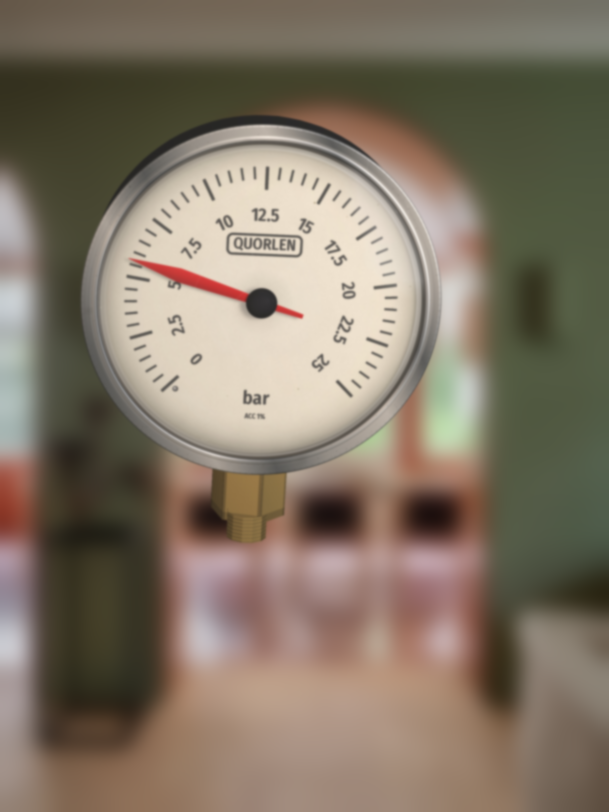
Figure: 5.75,bar
